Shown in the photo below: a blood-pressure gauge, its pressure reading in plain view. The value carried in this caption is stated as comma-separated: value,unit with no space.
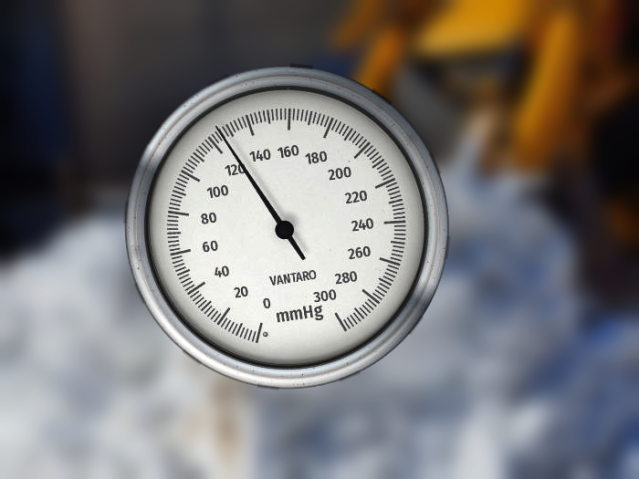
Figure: 126,mmHg
